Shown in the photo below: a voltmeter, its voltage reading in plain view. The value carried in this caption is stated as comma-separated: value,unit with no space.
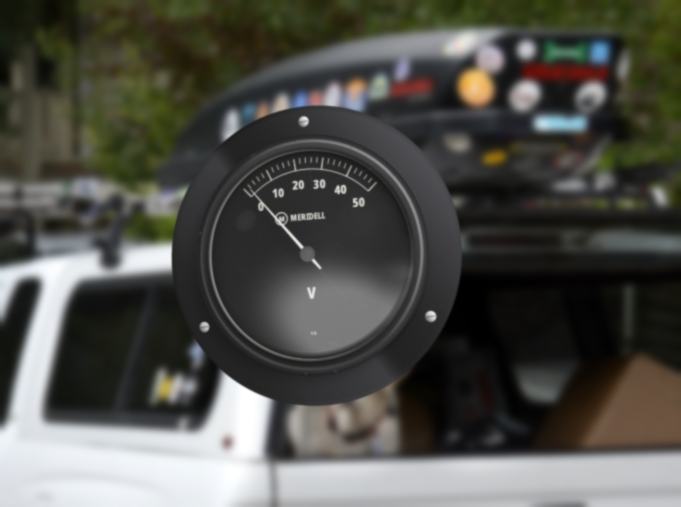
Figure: 2,V
